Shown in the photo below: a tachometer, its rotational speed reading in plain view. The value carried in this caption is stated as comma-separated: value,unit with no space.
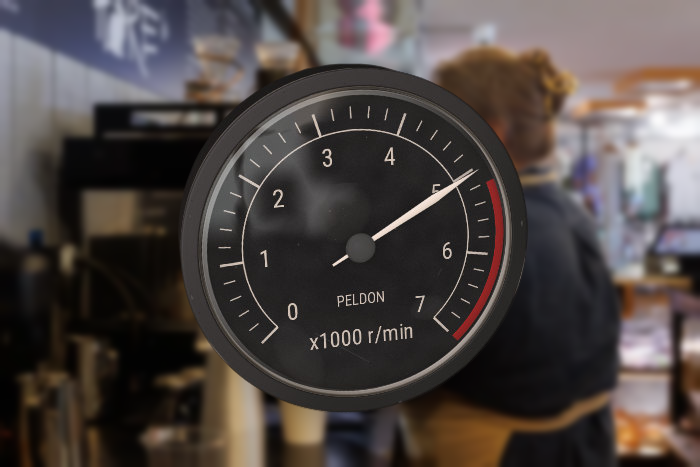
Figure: 5000,rpm
